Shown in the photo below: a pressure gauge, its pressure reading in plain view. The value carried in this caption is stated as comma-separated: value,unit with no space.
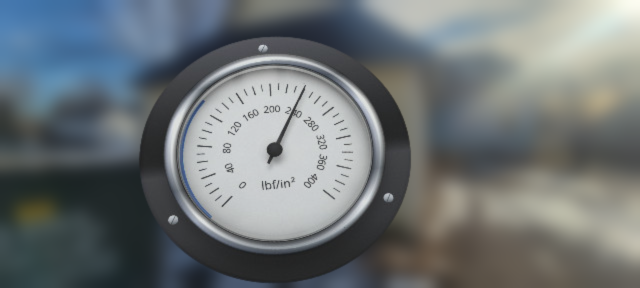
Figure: 240,psi
